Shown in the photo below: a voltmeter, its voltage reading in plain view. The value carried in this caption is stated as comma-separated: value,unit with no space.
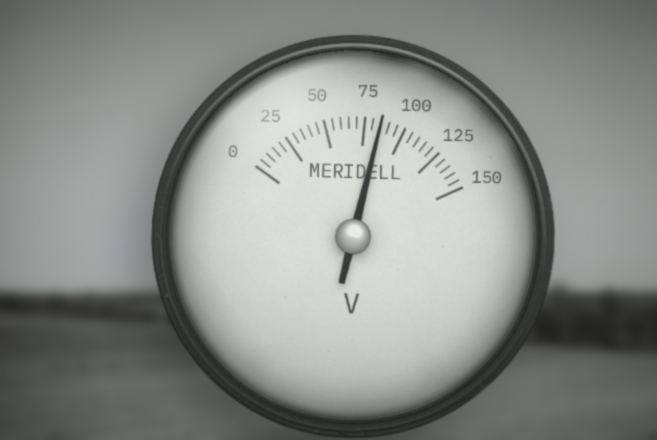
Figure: 85,V
